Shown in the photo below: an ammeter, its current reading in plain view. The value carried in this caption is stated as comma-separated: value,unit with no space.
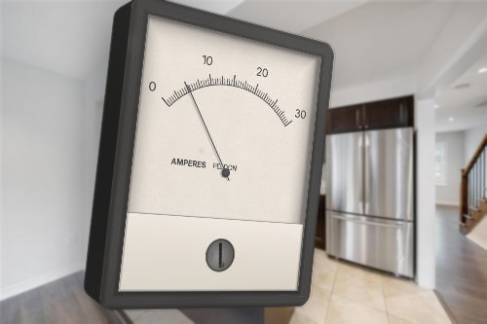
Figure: 5,A
